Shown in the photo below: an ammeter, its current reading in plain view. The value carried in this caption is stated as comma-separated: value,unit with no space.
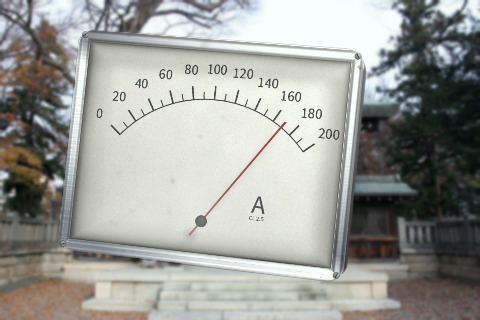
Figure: 170,A
